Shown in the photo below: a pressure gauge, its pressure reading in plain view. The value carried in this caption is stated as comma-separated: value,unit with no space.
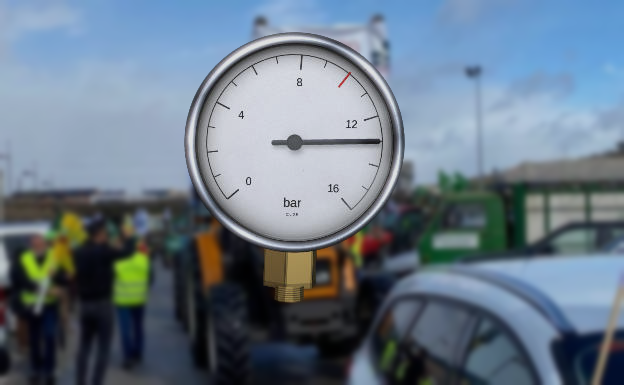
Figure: 13,bar
